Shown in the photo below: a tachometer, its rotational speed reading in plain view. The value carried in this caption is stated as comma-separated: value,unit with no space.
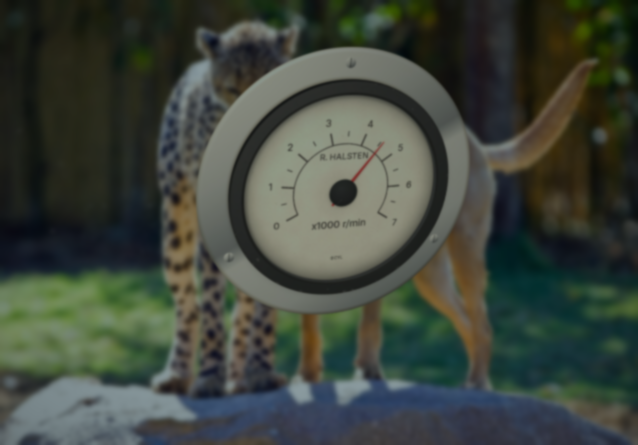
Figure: 4500,rpm
